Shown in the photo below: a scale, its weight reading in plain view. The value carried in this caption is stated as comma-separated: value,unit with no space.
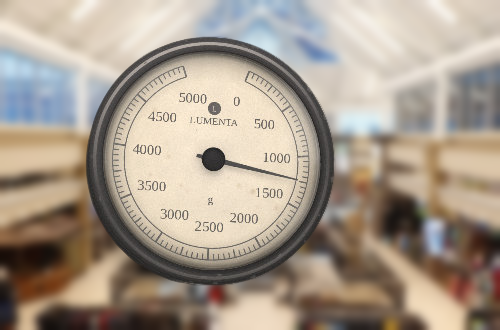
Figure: 1250,g
